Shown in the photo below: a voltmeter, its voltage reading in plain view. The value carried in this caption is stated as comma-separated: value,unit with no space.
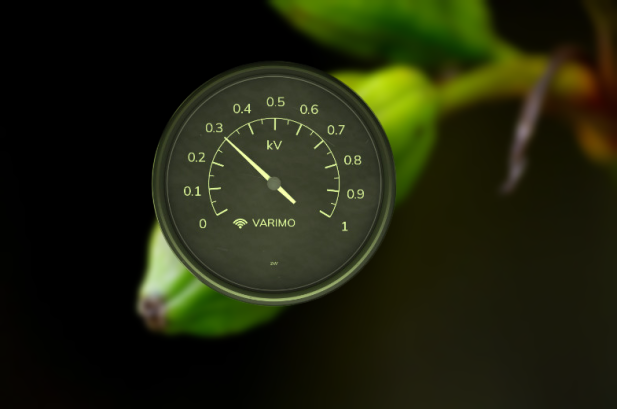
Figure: 0.3,kV
